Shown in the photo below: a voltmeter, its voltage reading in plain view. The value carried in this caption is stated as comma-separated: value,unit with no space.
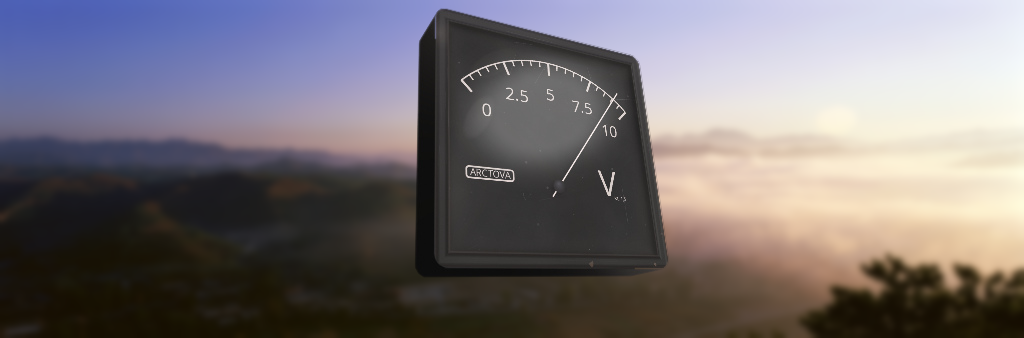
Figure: 9,V
